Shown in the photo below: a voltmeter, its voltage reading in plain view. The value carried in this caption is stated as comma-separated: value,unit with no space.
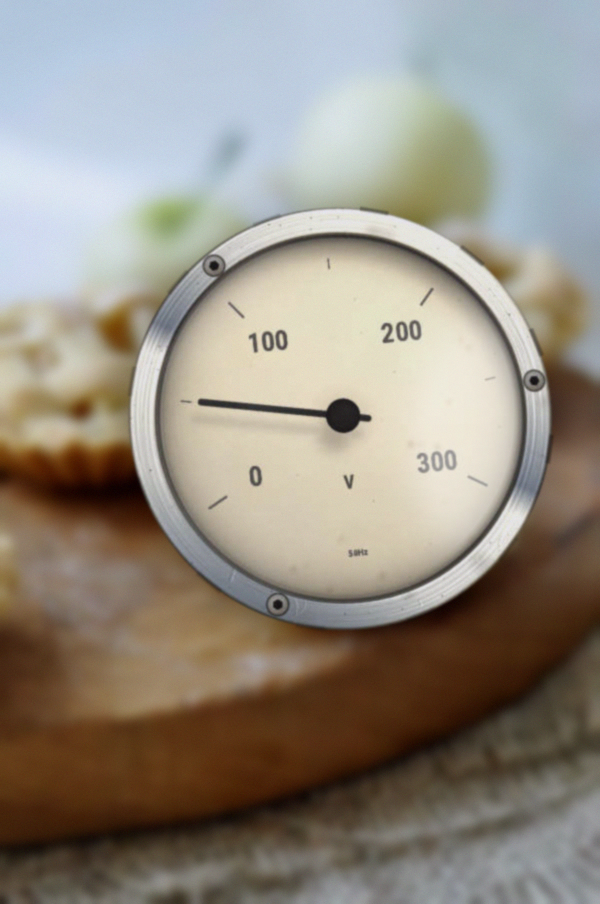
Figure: 50,V
